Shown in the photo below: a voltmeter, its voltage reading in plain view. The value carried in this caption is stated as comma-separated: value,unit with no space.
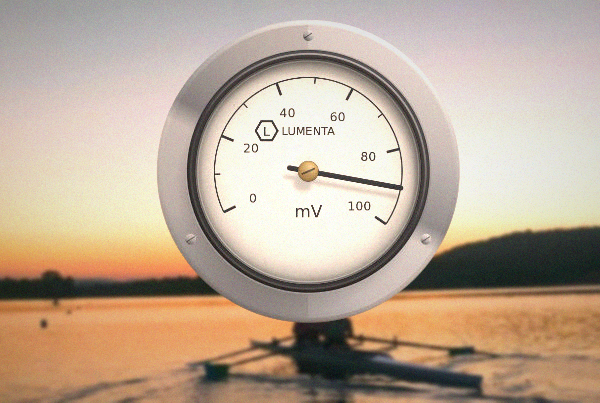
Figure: 90,mV
